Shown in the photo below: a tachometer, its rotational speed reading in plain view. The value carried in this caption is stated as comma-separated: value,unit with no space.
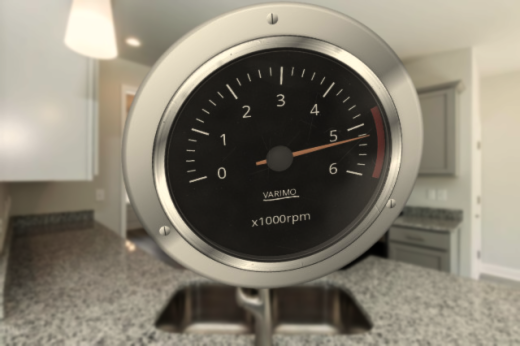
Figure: 5200,rpm
